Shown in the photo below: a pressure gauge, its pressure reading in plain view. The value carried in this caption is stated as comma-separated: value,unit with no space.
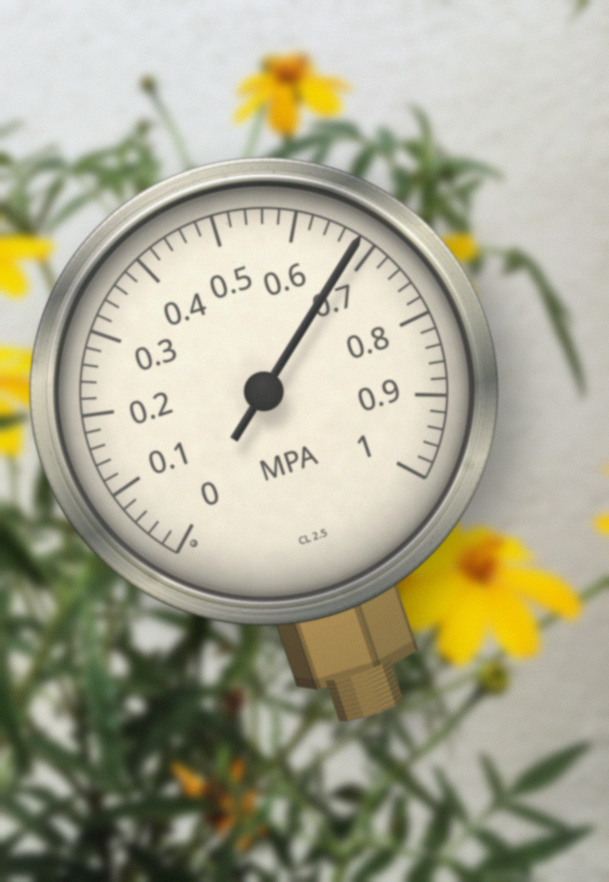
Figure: 0.68,MPa
